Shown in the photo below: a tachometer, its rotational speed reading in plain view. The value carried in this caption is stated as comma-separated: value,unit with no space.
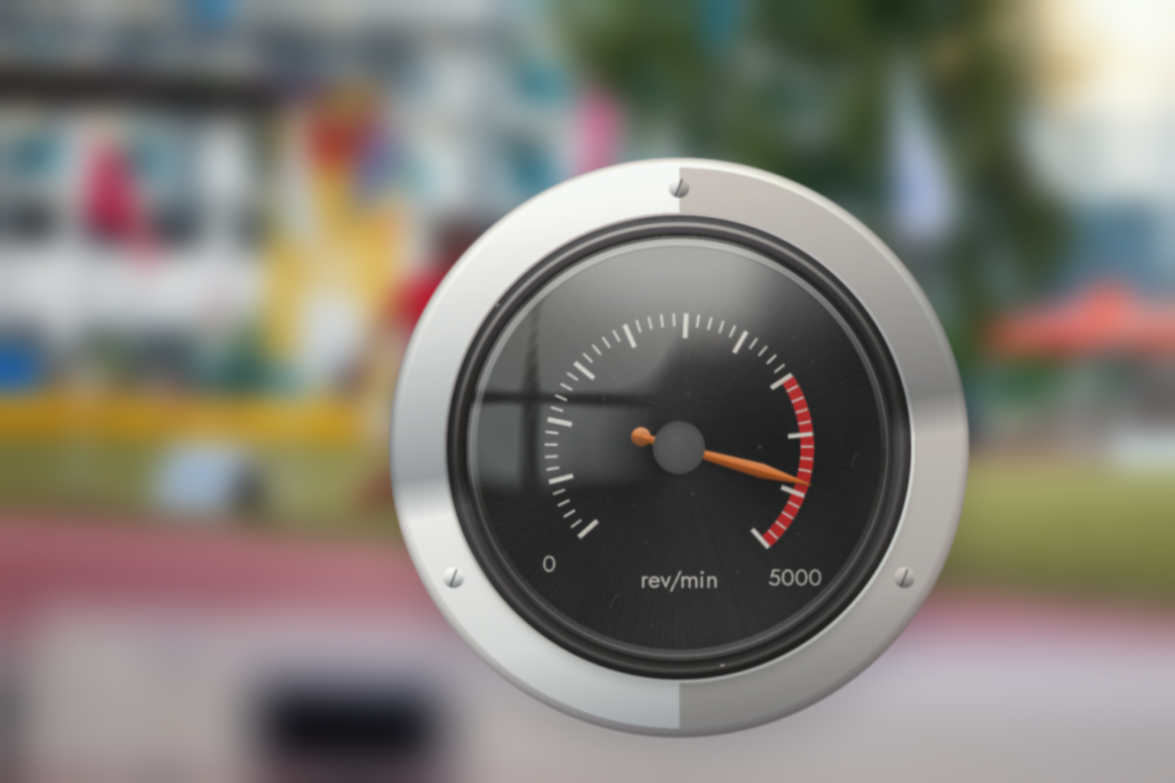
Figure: 4400,rpm
